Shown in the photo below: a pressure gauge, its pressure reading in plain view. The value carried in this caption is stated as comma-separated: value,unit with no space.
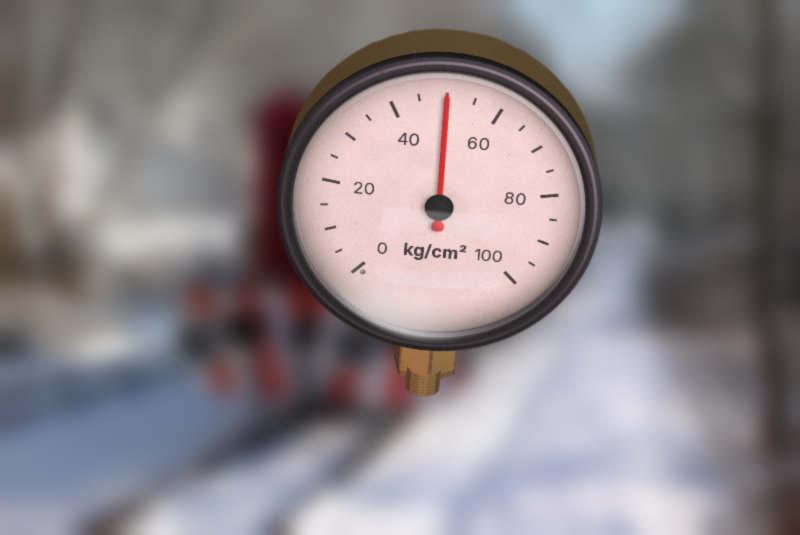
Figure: 50,kg/cm²
